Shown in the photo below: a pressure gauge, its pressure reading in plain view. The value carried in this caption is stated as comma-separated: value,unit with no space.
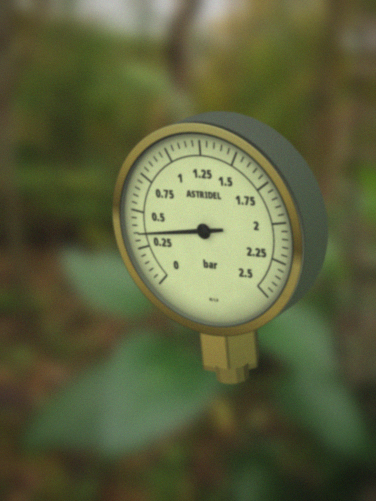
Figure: 0.35,bar
